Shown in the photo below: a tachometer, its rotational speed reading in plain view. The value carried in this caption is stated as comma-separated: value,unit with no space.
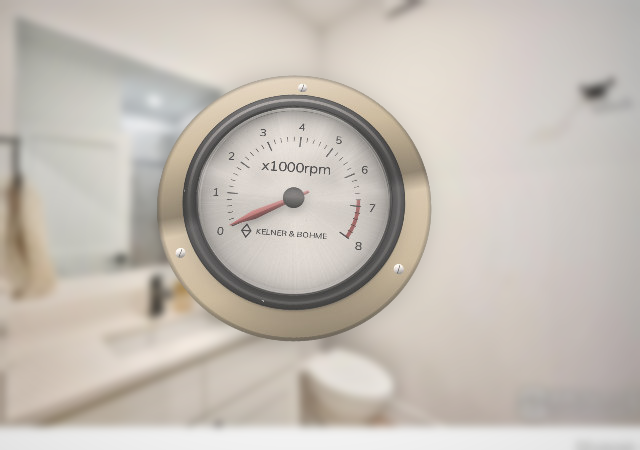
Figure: 0,rpm
